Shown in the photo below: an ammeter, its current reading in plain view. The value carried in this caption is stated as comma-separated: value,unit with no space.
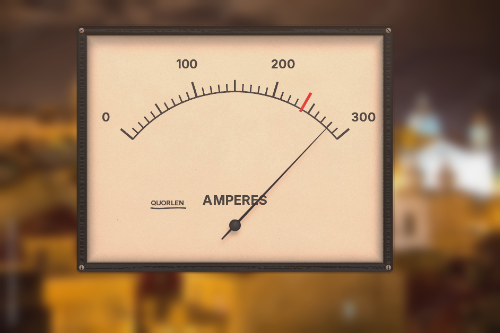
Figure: 280,A
